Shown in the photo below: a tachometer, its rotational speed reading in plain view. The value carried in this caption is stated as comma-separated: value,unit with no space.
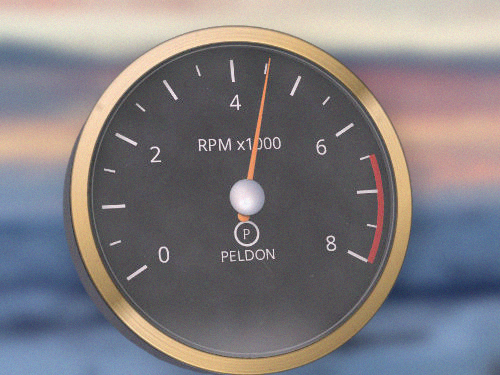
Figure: 4500,rpm
